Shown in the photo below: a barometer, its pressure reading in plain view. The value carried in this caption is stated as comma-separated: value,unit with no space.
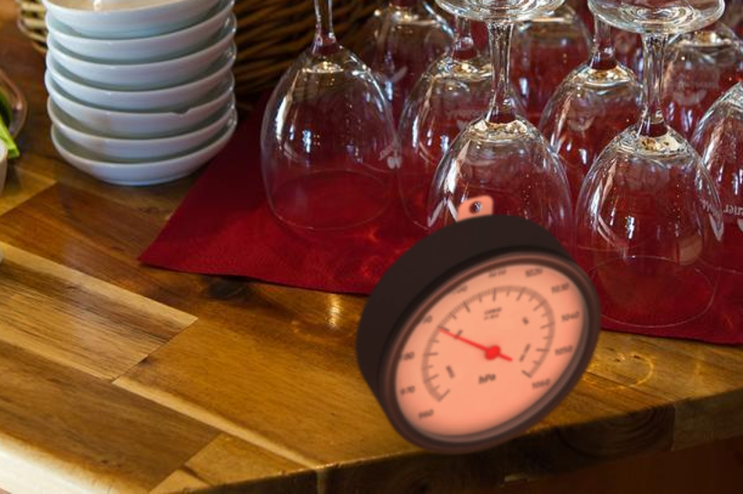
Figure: 990,hPa
